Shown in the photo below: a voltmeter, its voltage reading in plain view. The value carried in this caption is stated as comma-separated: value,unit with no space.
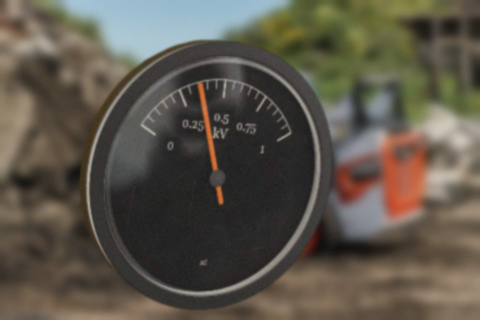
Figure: 0.35,kV
